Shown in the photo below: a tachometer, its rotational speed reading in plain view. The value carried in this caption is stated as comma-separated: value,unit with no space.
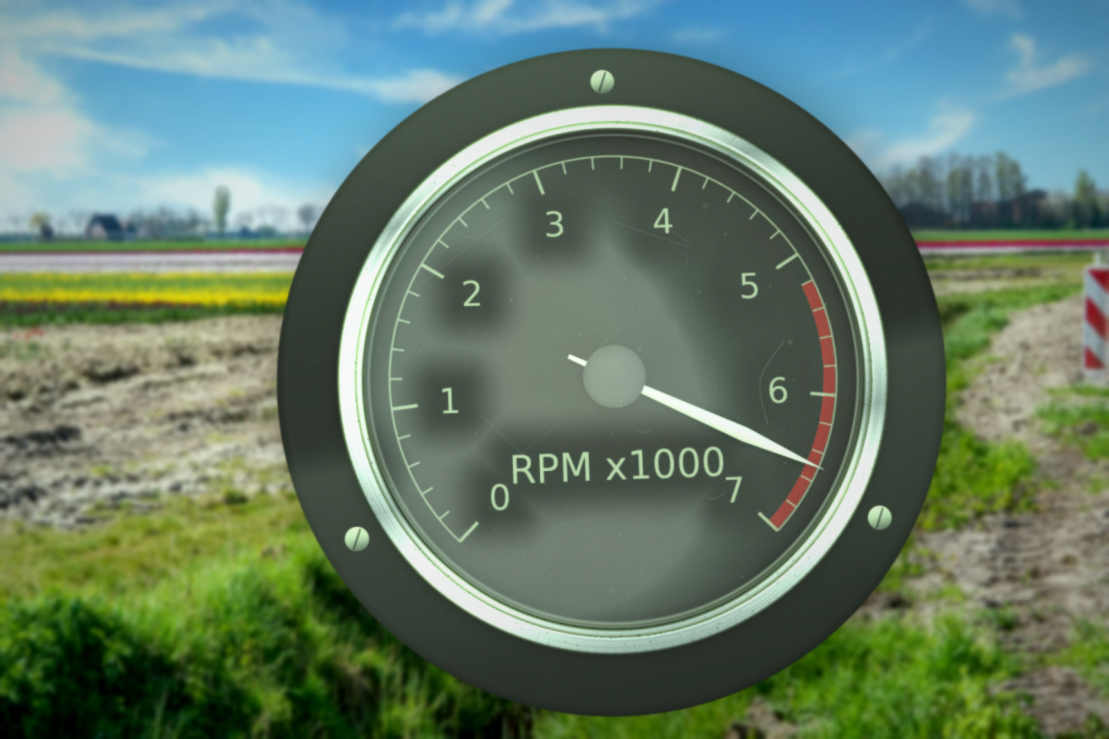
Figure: 6500,rpm
